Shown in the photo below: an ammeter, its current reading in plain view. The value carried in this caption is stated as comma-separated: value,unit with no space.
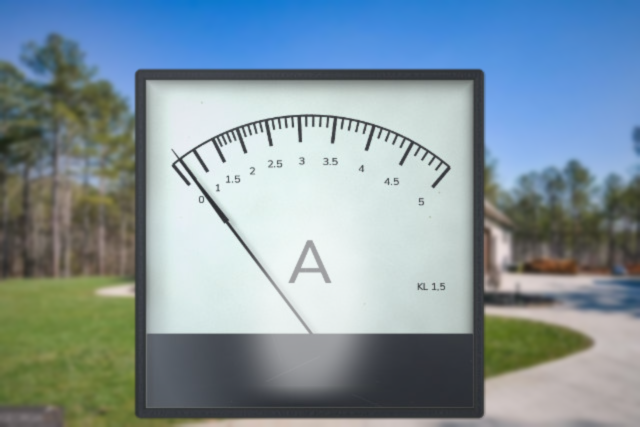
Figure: 0.5,A
